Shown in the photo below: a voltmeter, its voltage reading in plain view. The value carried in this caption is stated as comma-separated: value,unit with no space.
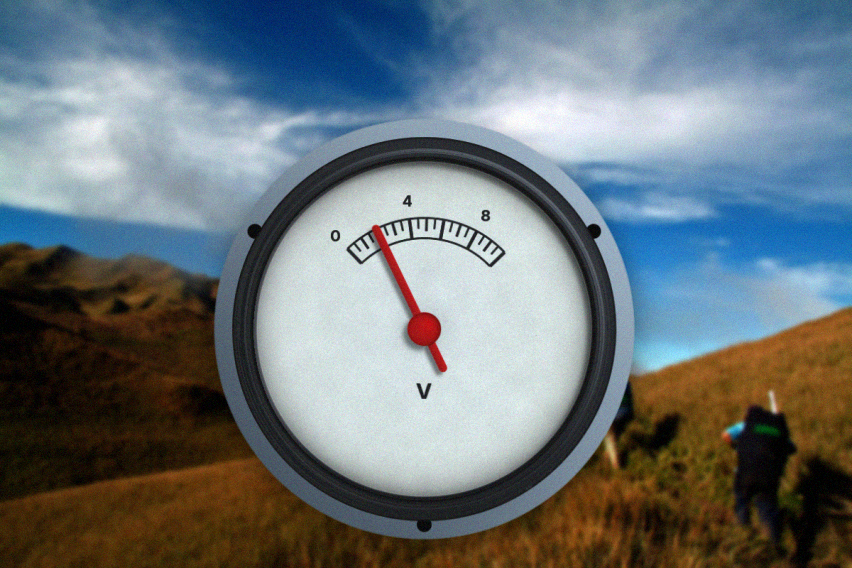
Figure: 2,V
